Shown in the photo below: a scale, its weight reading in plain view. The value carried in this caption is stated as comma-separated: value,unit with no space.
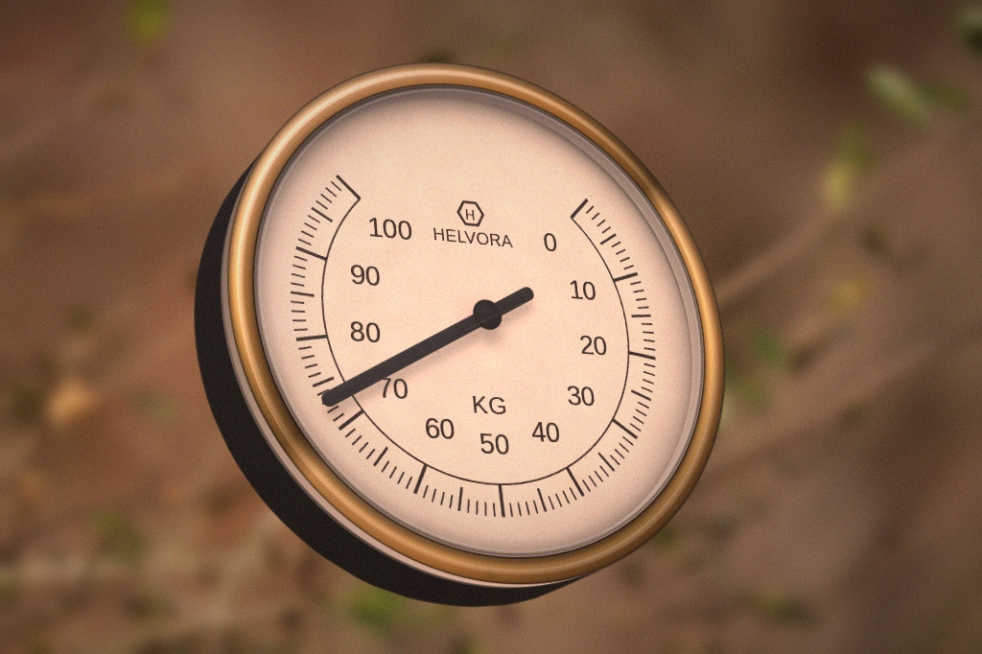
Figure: 73,kg
